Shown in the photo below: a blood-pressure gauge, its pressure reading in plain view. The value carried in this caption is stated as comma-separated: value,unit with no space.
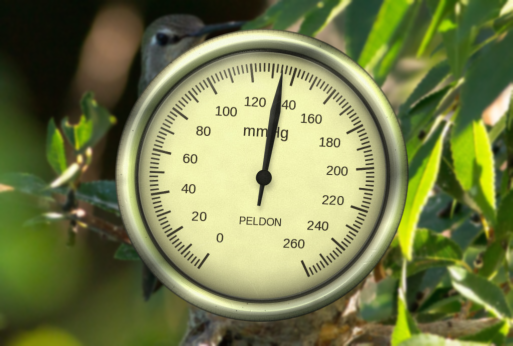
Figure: 134,mmHg
